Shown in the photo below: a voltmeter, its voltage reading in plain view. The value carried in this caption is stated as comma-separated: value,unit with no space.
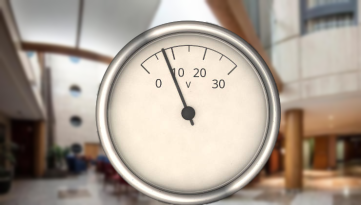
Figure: 7.5,V
